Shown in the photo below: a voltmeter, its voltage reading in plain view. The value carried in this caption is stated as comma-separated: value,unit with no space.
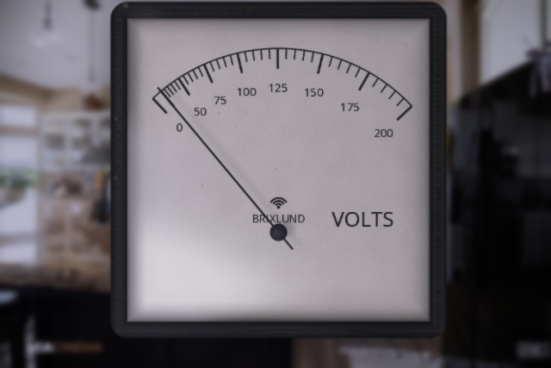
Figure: 25,V
